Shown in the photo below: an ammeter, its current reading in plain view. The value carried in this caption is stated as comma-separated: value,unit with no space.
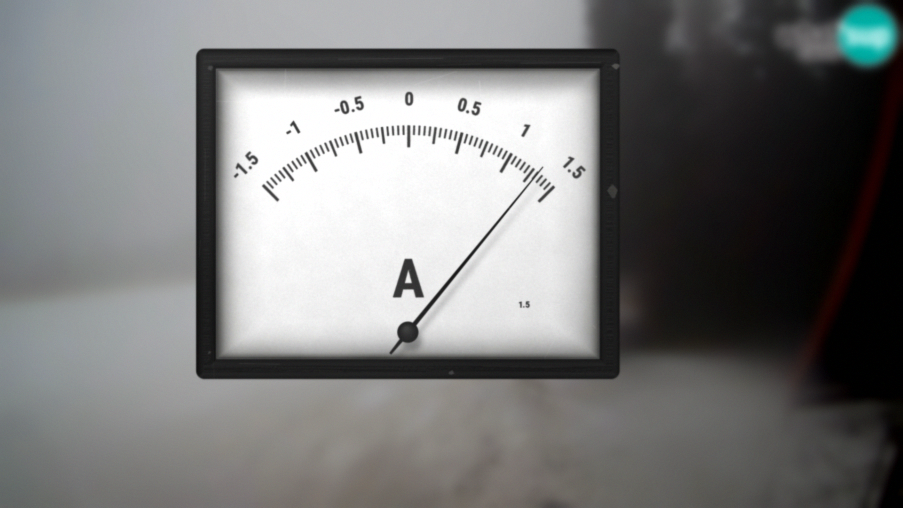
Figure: 1.3,A
